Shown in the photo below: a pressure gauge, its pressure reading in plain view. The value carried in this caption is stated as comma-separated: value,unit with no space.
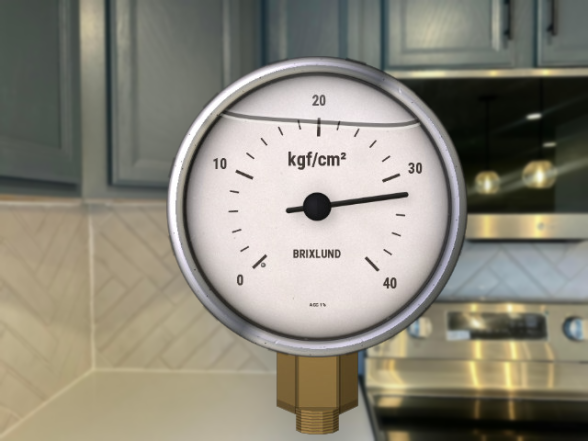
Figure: 32,kg/cm²
